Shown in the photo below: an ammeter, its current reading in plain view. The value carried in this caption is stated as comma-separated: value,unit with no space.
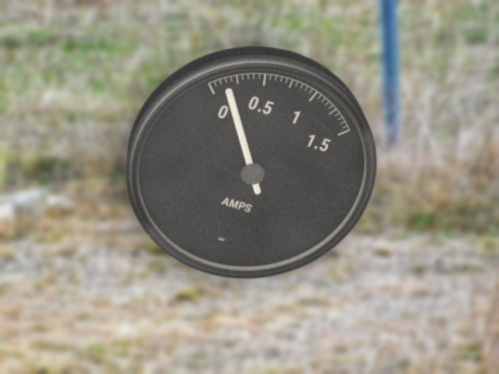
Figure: 0.15,A
